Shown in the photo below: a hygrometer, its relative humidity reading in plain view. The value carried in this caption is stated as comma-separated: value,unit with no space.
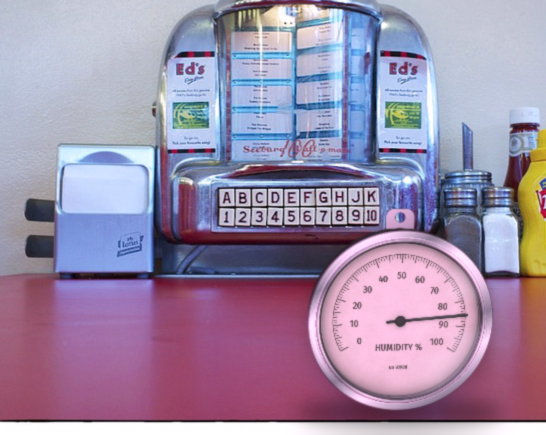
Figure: 85,%
